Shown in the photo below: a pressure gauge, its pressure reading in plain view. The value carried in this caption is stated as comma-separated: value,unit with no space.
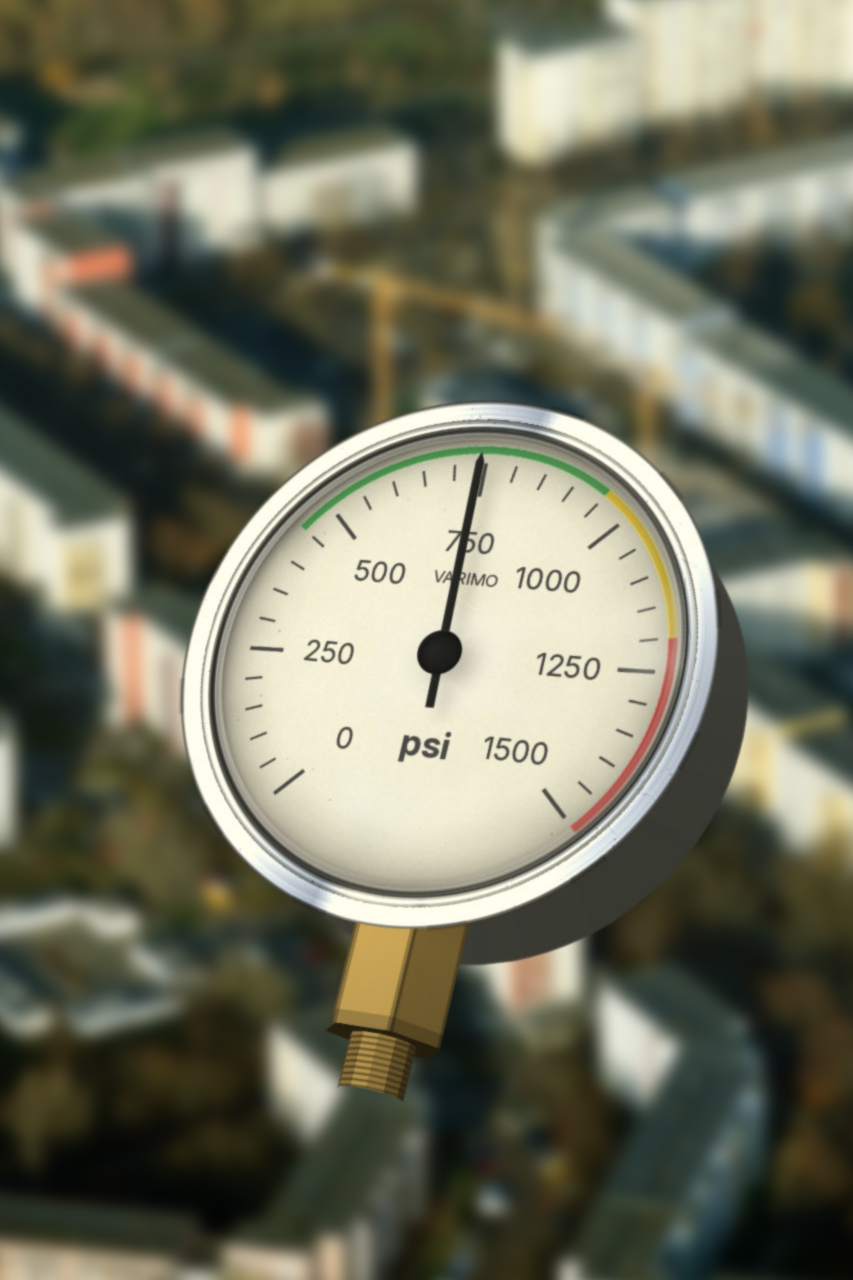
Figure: 750,psi
